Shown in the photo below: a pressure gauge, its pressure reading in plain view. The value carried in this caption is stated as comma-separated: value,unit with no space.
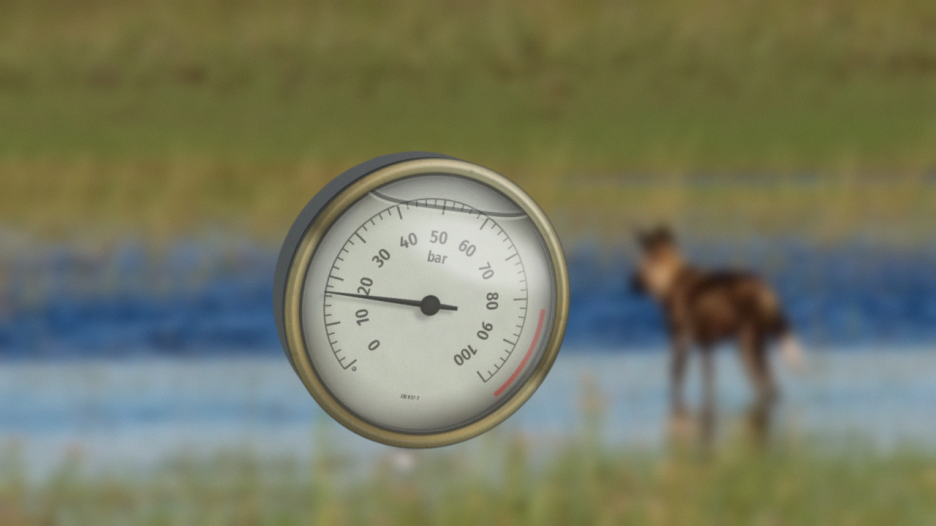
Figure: 17,bar
